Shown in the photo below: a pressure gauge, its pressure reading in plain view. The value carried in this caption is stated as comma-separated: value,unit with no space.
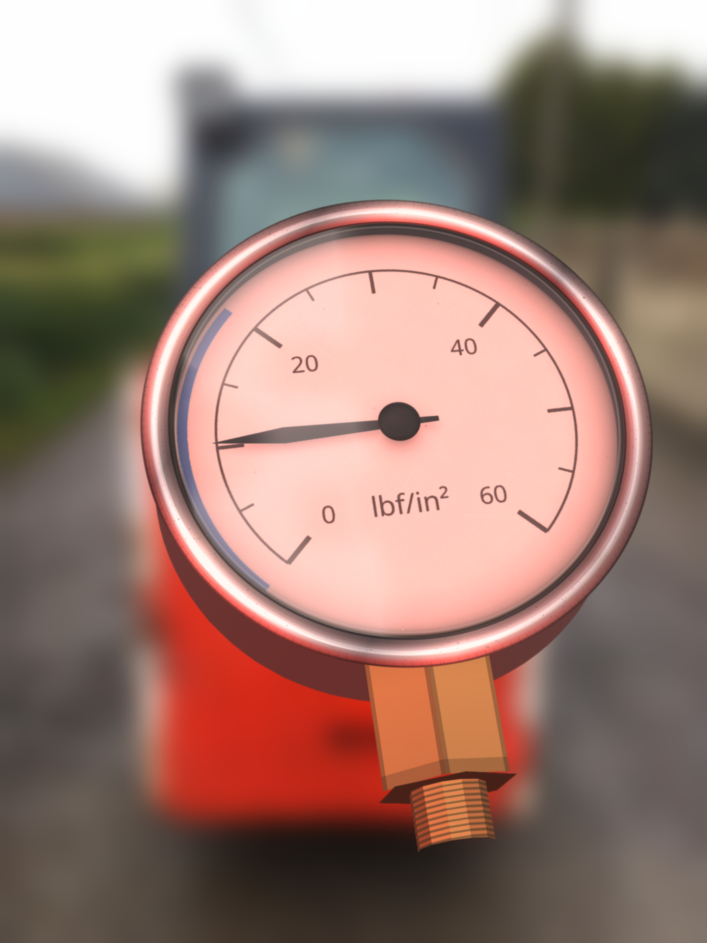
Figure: 10,psi
